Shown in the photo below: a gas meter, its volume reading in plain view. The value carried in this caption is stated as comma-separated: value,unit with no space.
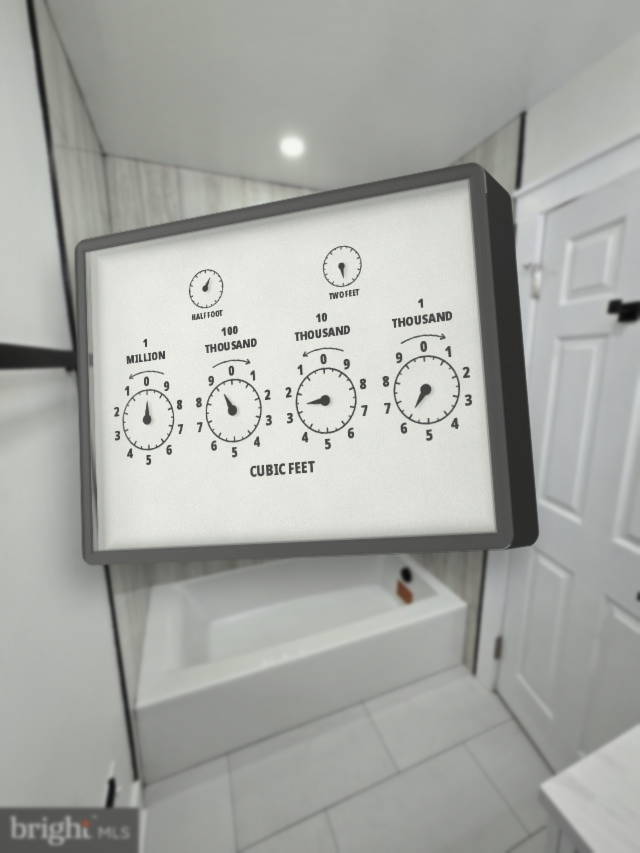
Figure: 992600,ft³
